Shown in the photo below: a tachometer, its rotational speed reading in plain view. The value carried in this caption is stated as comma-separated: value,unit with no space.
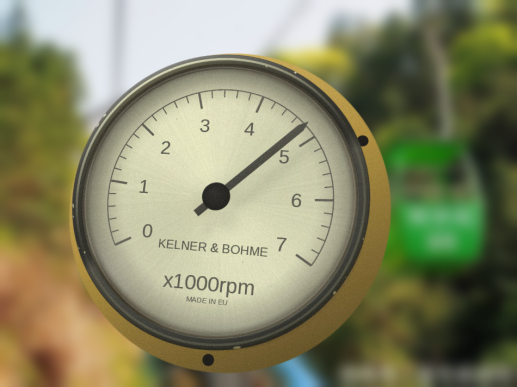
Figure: 4800,rpm
